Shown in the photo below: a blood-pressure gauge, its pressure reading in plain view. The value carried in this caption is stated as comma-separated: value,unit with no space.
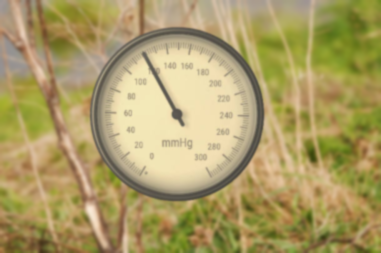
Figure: 120,mmHg
